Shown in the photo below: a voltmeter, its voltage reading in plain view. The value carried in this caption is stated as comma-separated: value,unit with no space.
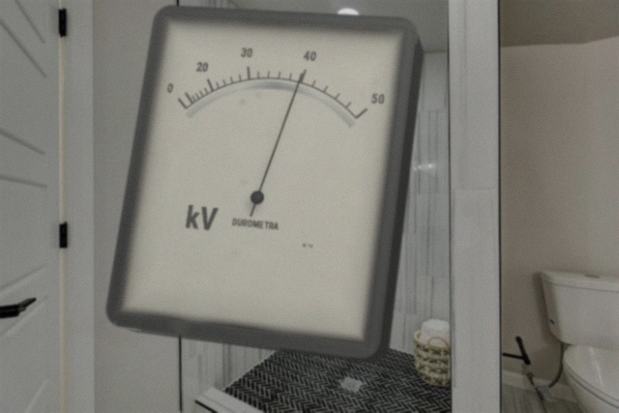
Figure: 40,kV
